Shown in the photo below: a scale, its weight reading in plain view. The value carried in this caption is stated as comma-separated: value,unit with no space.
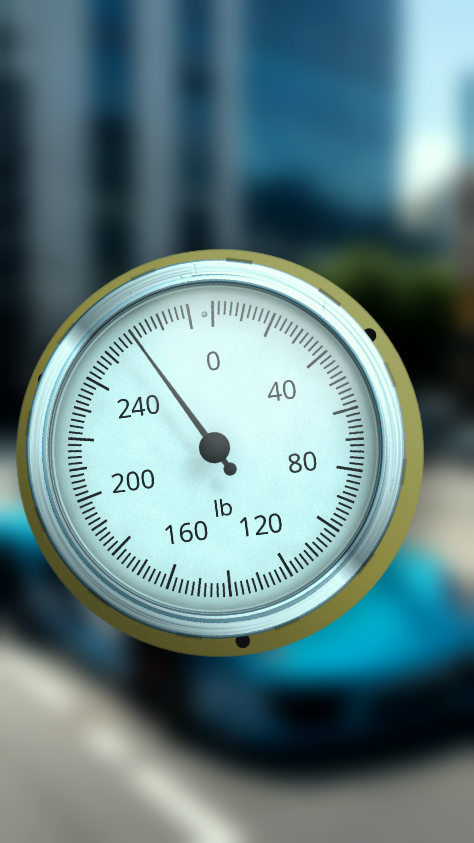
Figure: 260,lb
